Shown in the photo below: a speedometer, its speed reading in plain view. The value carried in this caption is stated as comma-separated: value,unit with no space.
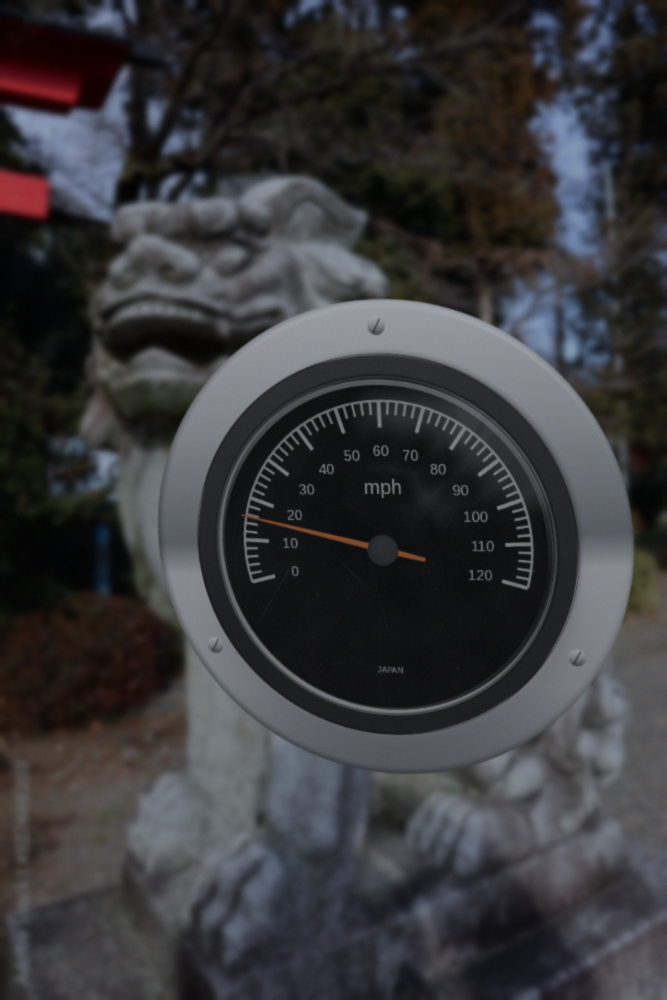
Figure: 16,mph
